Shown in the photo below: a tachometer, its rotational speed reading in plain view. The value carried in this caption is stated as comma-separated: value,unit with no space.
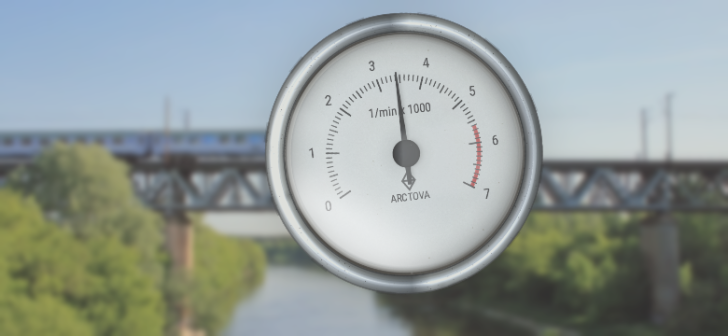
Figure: 3400,rpm
